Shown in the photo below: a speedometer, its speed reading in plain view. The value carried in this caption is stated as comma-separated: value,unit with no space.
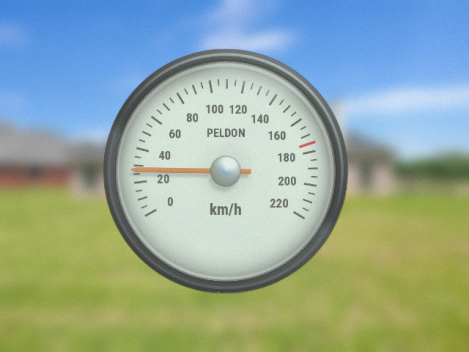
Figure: 27.5,km/h
